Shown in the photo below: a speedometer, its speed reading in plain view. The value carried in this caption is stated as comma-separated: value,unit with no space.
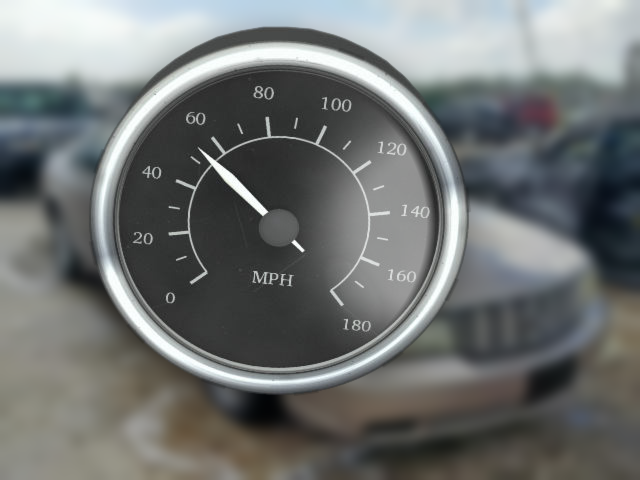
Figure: 55,mph
